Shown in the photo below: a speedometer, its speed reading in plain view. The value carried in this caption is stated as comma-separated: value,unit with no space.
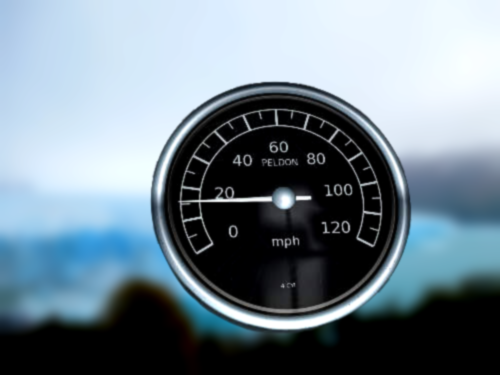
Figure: 15,mph
